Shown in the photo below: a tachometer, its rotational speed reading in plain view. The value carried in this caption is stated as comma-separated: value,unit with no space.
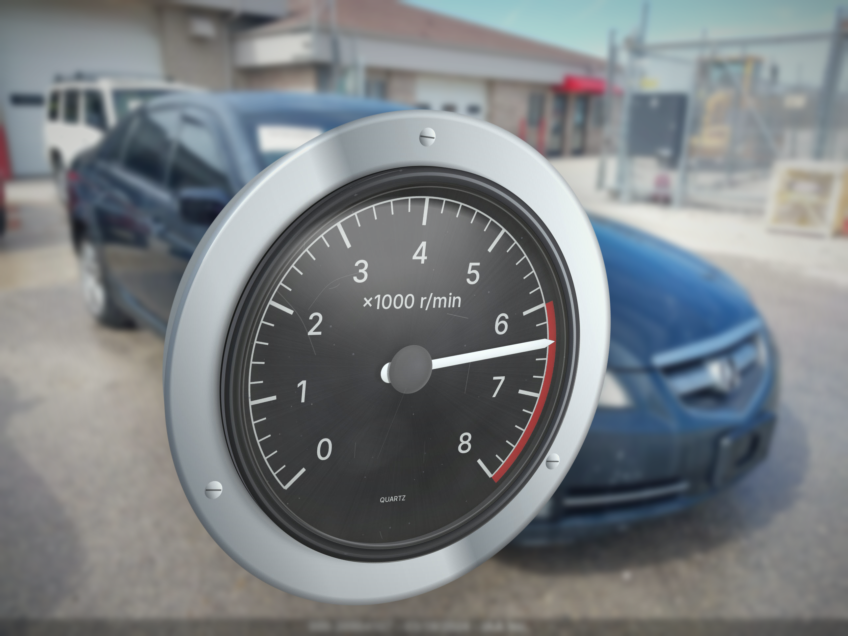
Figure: 6400,rpm
